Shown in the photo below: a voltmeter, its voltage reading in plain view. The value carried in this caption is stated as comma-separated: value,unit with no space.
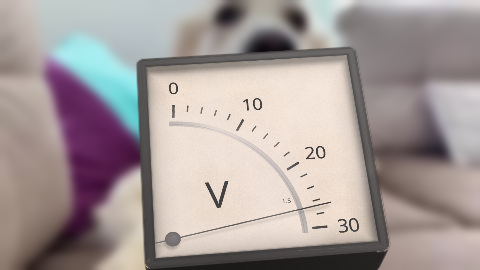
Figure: 27,V
